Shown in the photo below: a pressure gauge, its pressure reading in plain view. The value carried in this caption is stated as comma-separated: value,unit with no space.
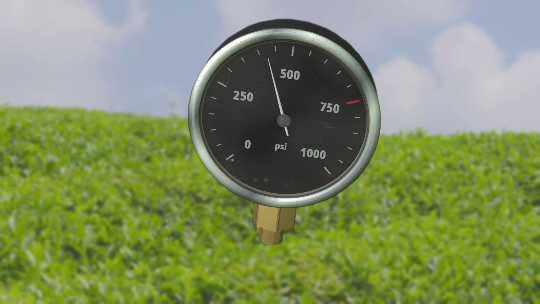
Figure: 425,psi
